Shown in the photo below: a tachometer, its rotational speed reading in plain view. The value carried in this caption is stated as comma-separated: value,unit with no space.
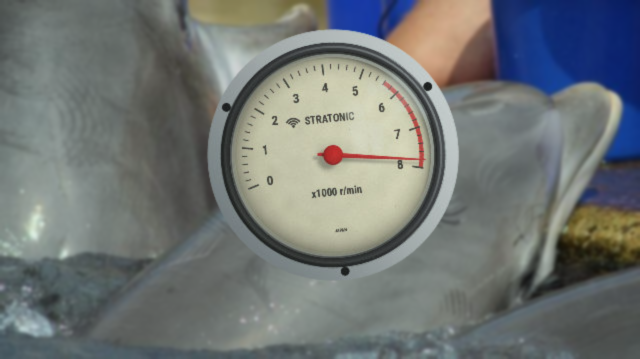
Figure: 7800,rpm
